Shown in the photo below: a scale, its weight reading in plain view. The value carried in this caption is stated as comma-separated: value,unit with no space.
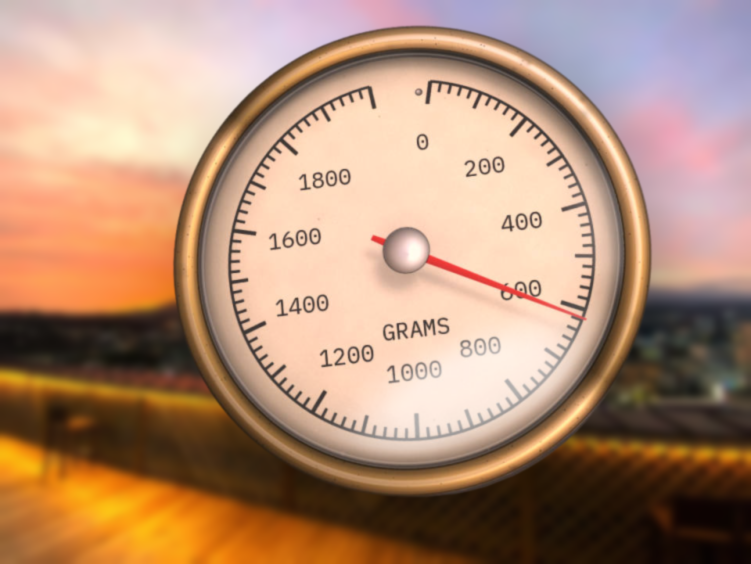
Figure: 620,g
